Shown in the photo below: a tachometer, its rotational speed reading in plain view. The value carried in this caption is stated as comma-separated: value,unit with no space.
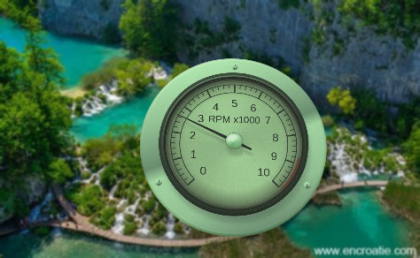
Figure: 2600,rpm
